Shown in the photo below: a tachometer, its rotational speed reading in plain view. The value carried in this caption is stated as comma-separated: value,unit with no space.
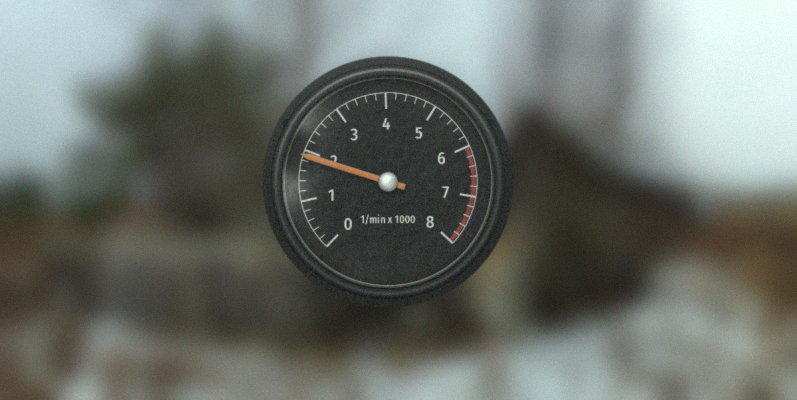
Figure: 1900,rpm
